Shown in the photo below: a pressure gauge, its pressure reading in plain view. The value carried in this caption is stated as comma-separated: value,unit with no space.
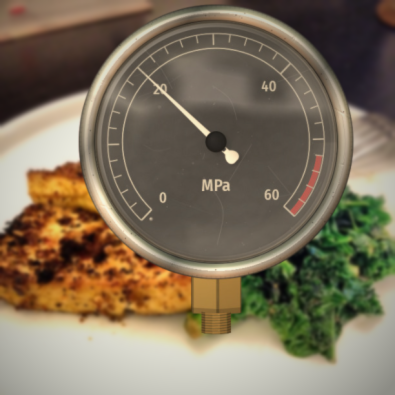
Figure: 20,MPa
